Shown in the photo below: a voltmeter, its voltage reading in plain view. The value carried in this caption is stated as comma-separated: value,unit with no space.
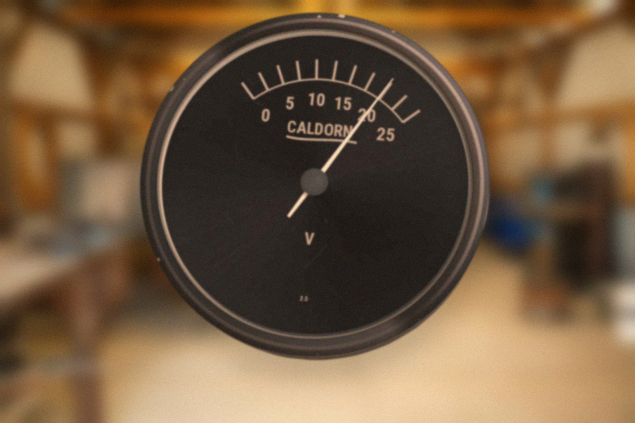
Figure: 20,V
